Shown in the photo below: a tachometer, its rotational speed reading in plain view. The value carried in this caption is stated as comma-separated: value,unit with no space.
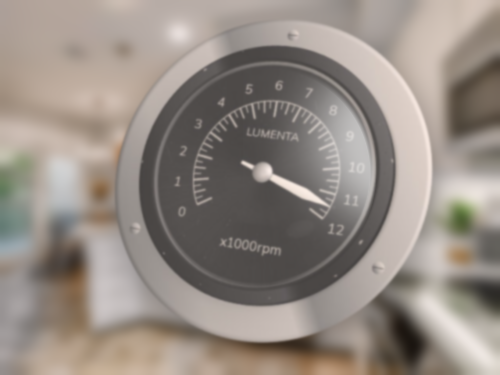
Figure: 11500,rpm
